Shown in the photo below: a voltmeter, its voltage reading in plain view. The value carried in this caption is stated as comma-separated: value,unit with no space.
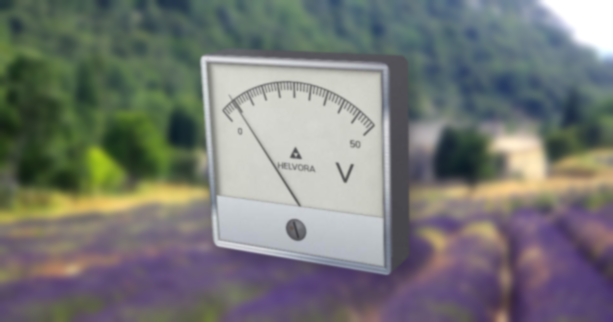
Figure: 5,V
